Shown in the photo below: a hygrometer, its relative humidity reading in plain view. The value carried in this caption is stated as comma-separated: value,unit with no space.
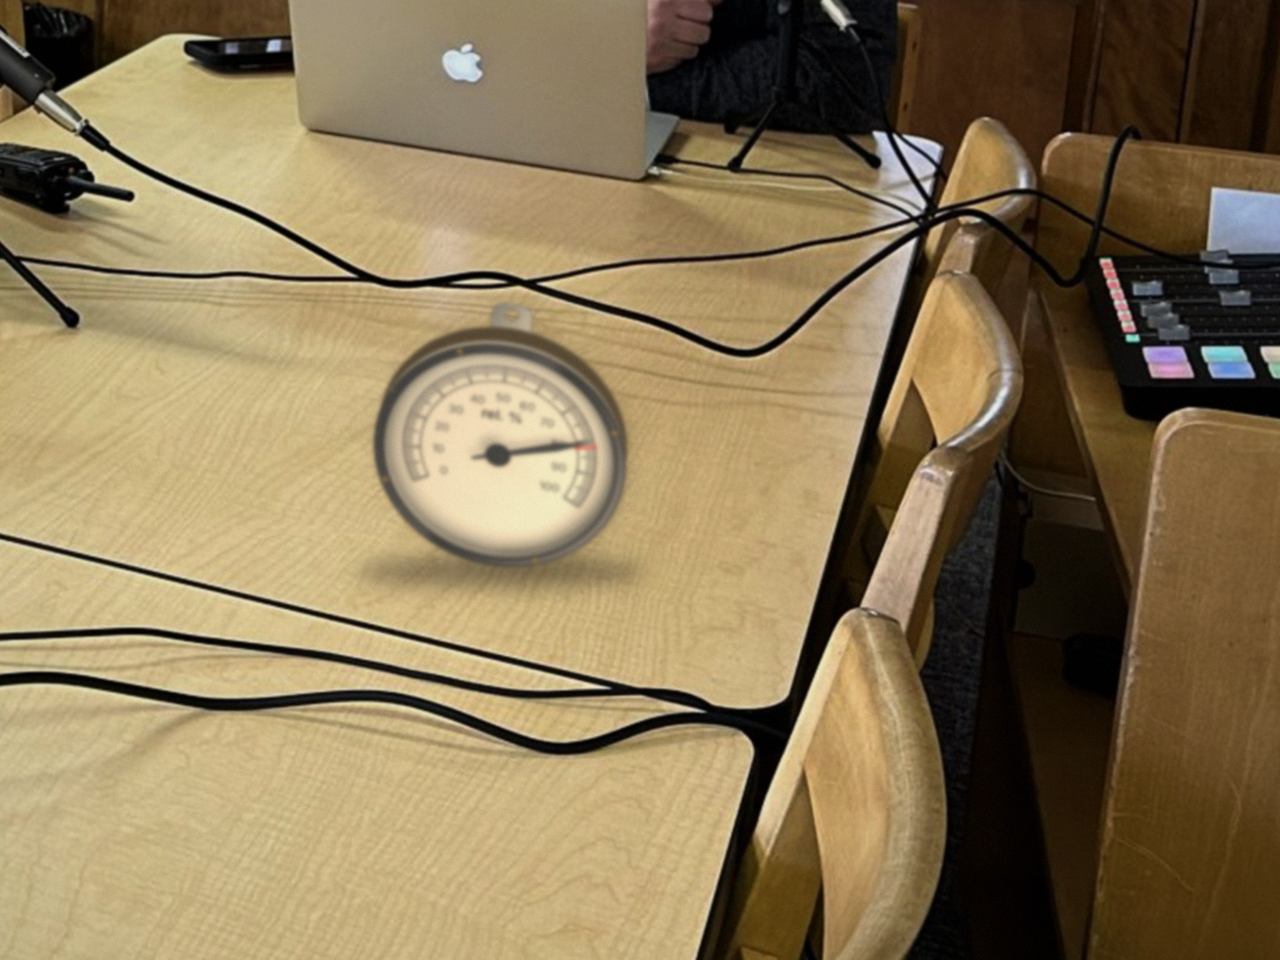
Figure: 80,%
